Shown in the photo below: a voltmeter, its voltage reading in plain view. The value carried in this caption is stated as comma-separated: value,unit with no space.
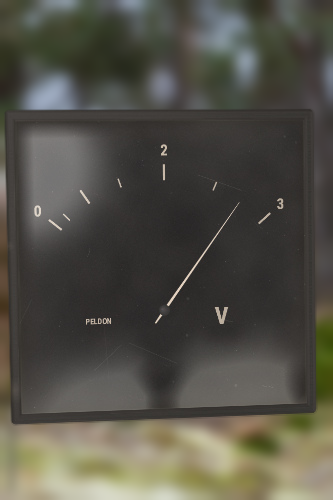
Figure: 2.75,V
